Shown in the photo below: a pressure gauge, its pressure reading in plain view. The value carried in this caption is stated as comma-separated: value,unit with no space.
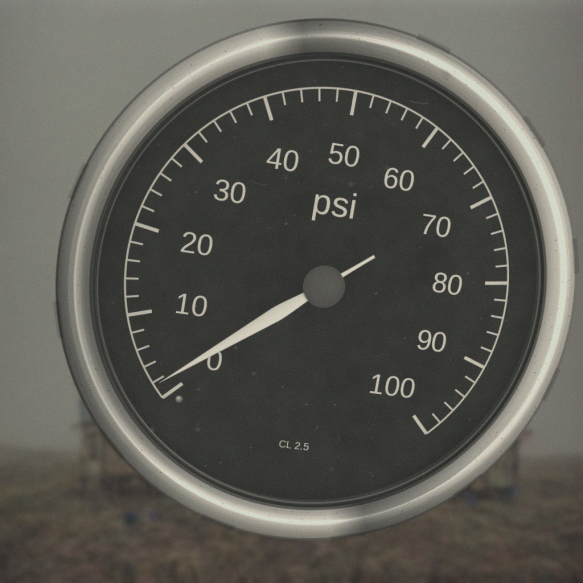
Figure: 2,psi
